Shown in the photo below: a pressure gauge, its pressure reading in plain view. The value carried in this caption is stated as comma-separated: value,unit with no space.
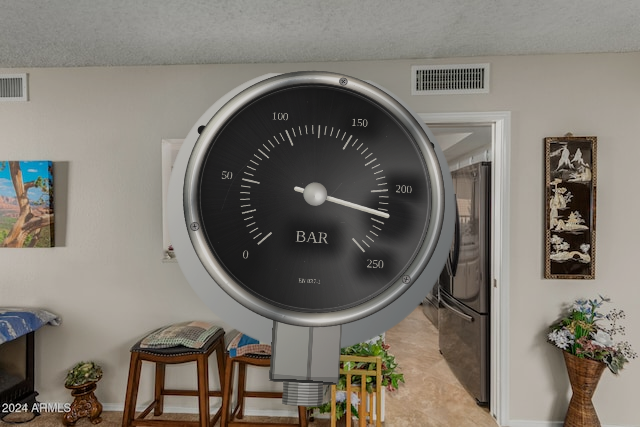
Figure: 220,bar
